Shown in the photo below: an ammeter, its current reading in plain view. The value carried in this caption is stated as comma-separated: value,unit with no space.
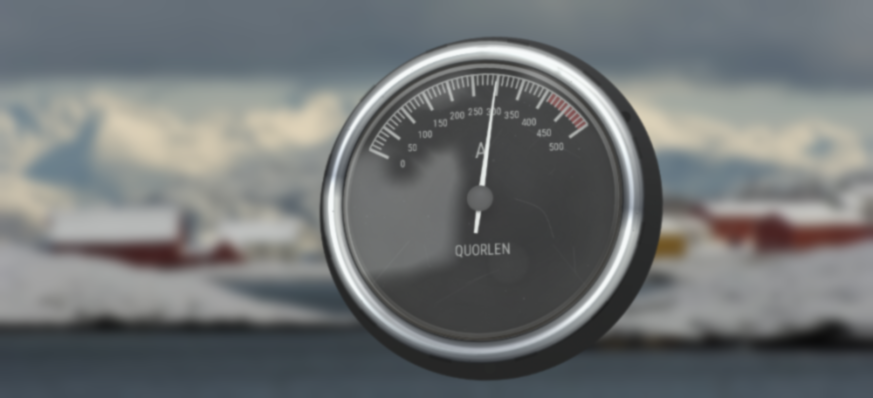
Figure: 300,A
